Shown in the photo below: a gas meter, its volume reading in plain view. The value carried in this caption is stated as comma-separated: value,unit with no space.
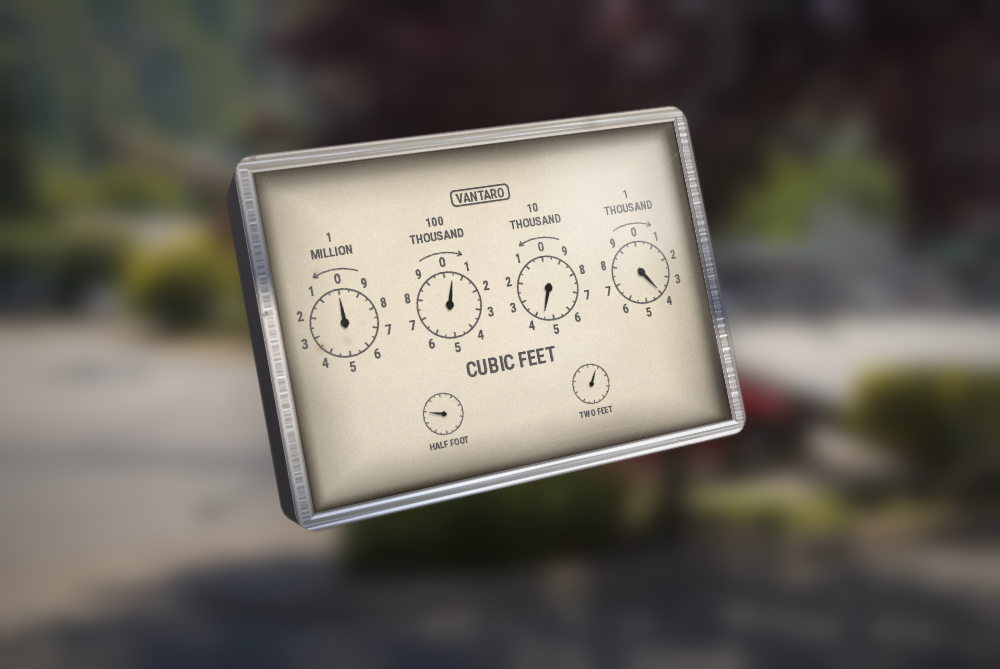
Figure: 4400,ft³
